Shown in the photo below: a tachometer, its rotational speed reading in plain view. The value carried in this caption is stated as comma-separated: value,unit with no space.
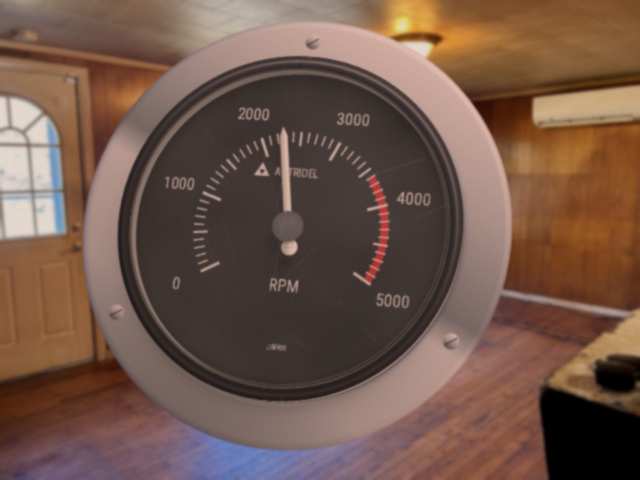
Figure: 2300,rpm
